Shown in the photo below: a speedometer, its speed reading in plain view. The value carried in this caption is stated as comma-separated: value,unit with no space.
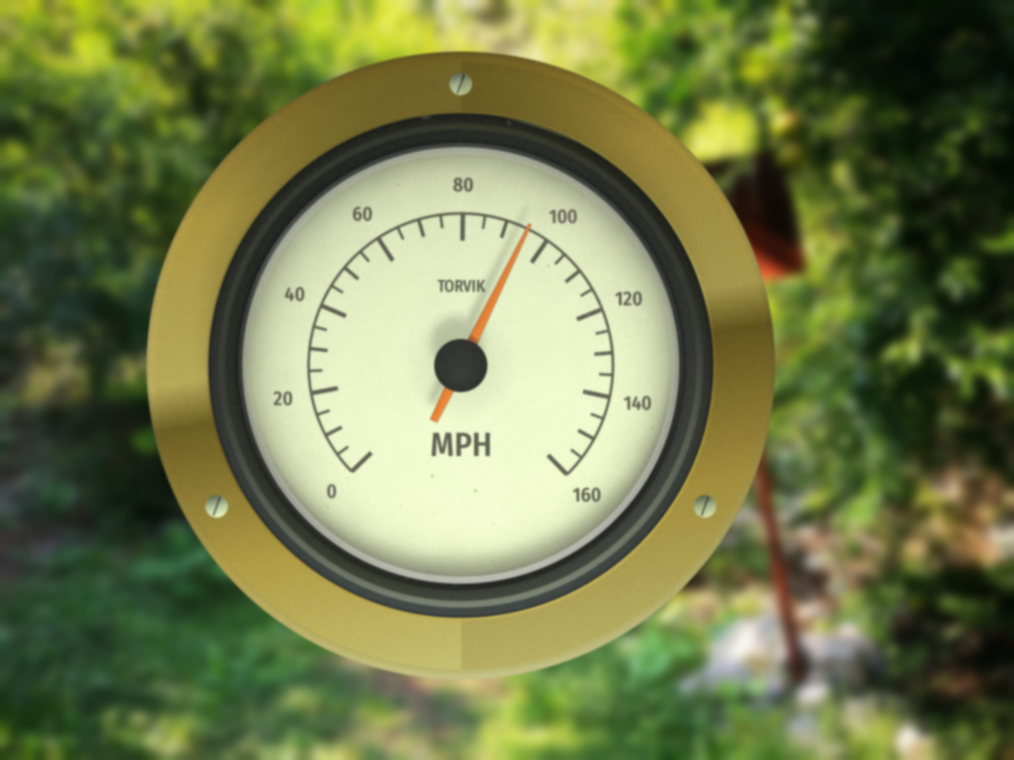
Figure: 95,mph
